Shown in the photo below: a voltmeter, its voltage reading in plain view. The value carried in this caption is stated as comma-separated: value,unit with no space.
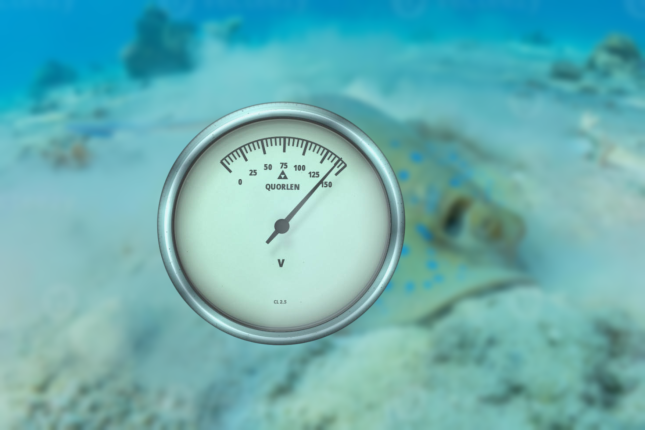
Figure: 140,V
